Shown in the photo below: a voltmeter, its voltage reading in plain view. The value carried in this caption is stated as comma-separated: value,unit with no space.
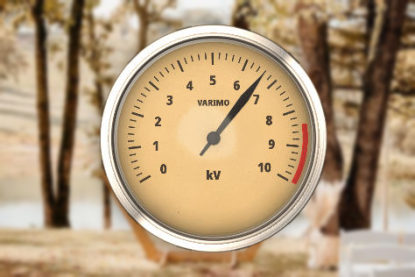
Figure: 6.6,kV
